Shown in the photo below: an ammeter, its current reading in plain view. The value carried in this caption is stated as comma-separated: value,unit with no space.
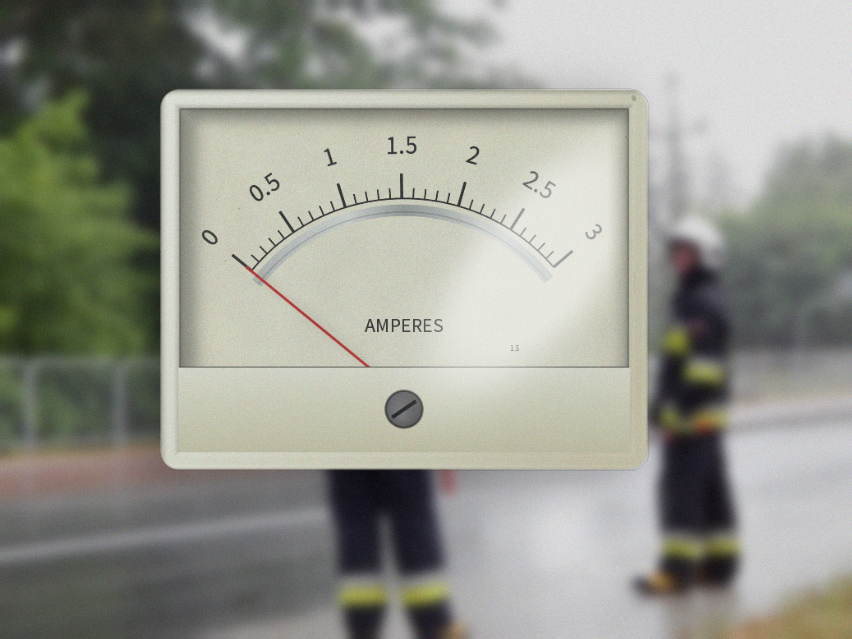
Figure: 0,A
